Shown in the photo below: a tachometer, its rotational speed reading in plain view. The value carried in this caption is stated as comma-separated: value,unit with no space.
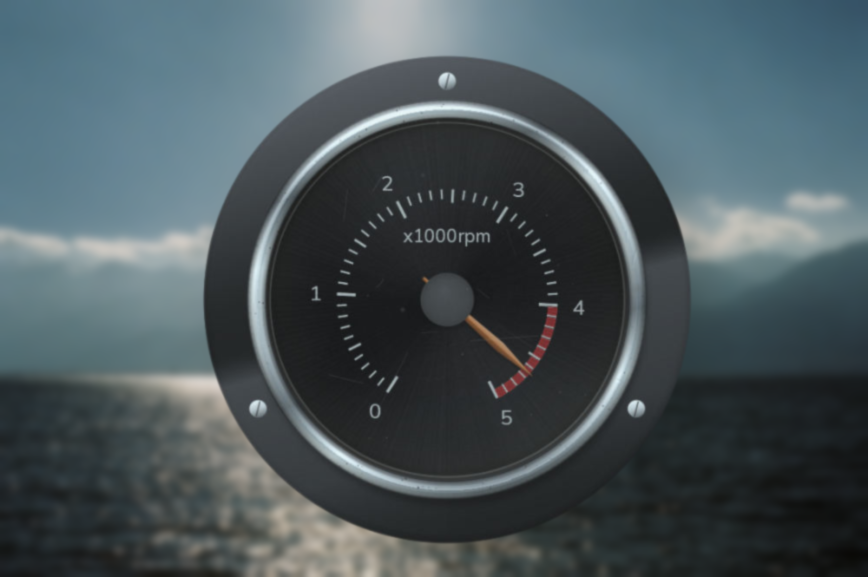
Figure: 4650,rpm
